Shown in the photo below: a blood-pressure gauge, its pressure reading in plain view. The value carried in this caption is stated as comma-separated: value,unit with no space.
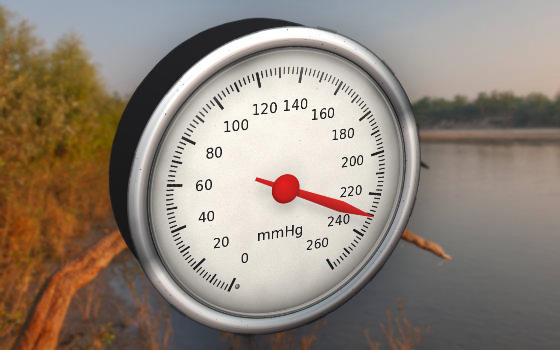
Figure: 230,mmHg
